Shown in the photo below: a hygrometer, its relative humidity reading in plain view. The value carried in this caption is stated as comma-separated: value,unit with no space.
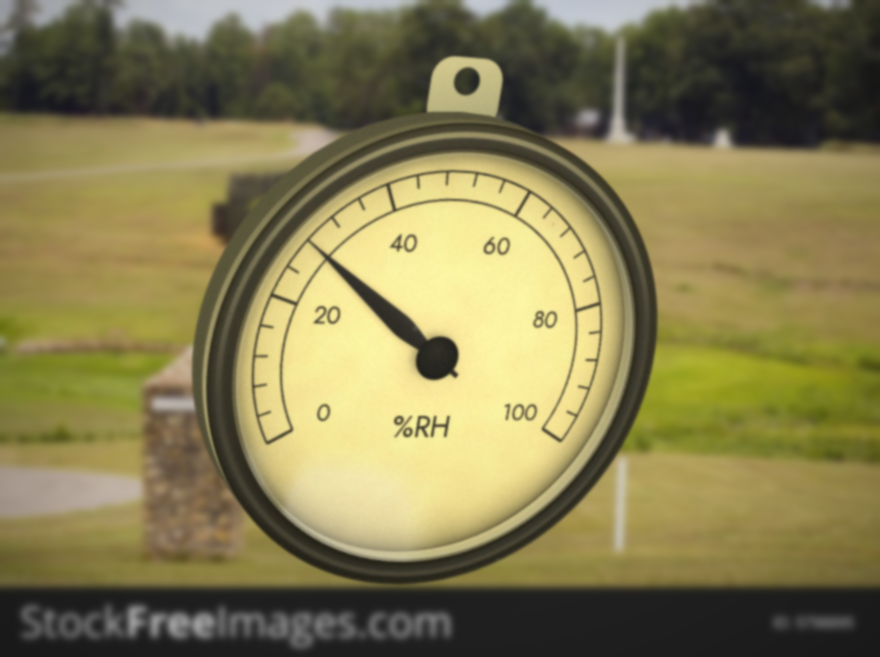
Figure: 28,%
